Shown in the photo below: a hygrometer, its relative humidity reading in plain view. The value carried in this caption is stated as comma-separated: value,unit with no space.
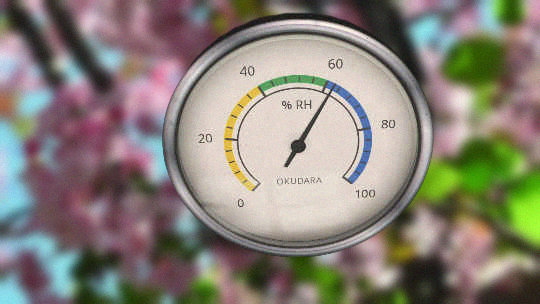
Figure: 62,%
